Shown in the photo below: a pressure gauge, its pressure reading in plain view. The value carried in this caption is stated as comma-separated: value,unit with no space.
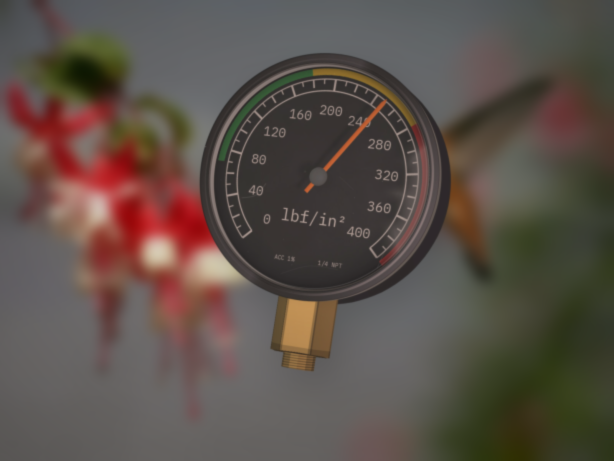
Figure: 250,psi
